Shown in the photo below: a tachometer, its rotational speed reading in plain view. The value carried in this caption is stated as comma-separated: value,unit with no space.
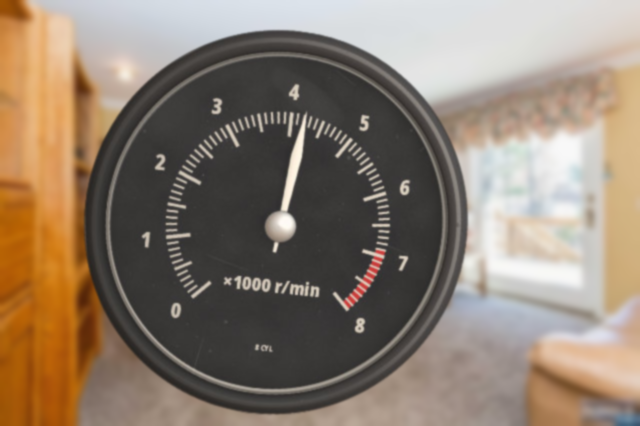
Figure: 4200,rpm
